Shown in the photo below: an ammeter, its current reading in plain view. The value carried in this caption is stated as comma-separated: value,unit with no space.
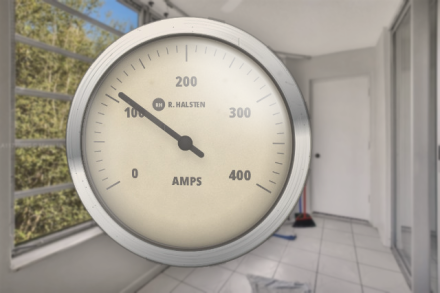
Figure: 110,A
